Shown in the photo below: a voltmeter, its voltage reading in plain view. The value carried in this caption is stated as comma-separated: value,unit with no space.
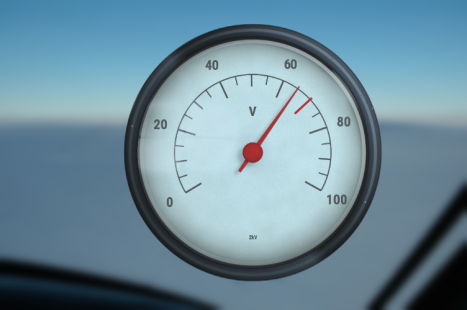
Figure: 65,V
